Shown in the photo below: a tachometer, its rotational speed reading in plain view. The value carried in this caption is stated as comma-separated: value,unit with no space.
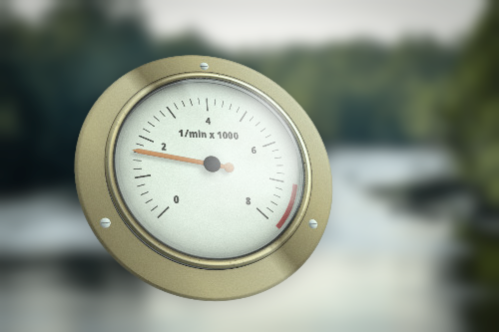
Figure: 1600,rpm
